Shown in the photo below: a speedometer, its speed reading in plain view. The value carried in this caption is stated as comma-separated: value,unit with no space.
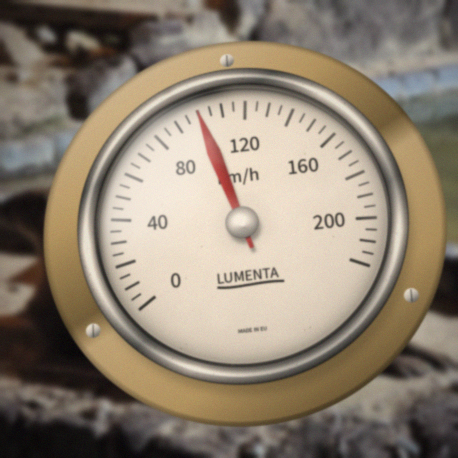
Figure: 100,km/h
